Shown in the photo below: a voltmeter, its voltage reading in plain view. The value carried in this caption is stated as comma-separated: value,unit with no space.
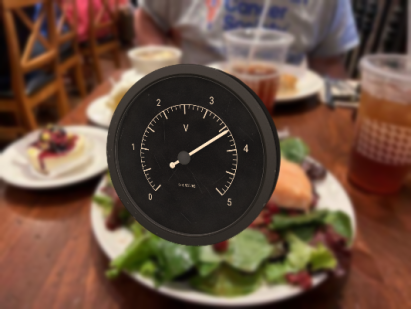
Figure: 3.6,V
